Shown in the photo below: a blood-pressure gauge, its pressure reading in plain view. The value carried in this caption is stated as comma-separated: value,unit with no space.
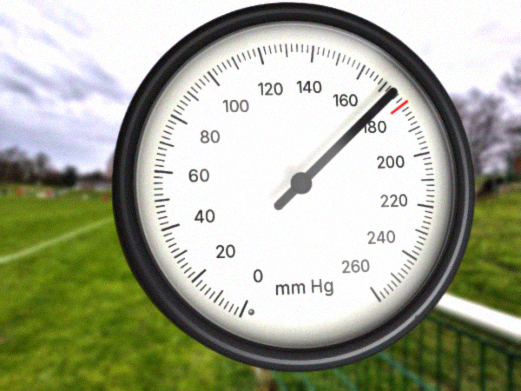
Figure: 174,mmHg
